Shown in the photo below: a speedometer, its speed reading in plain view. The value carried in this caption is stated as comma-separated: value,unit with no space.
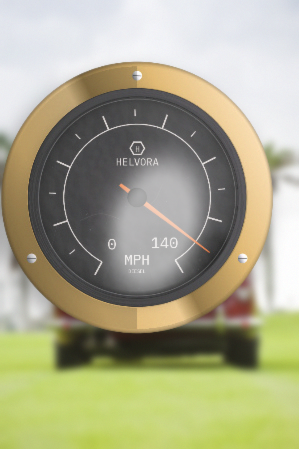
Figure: 130,mph
